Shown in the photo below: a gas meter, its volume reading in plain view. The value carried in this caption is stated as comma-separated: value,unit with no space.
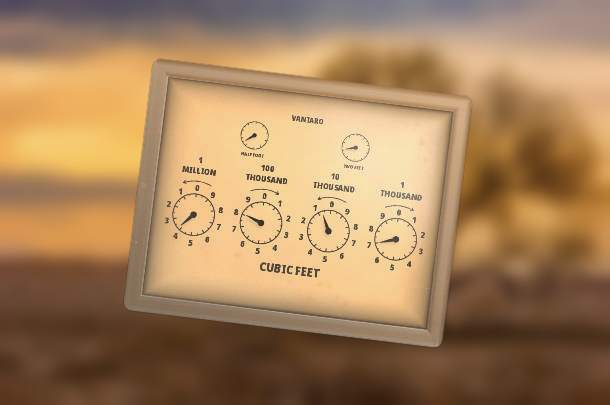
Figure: 380700,ft³
